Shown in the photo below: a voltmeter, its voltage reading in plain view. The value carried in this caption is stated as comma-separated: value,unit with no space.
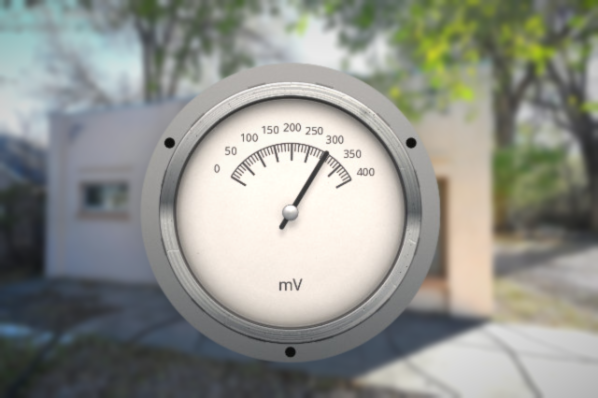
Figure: 300,mV
